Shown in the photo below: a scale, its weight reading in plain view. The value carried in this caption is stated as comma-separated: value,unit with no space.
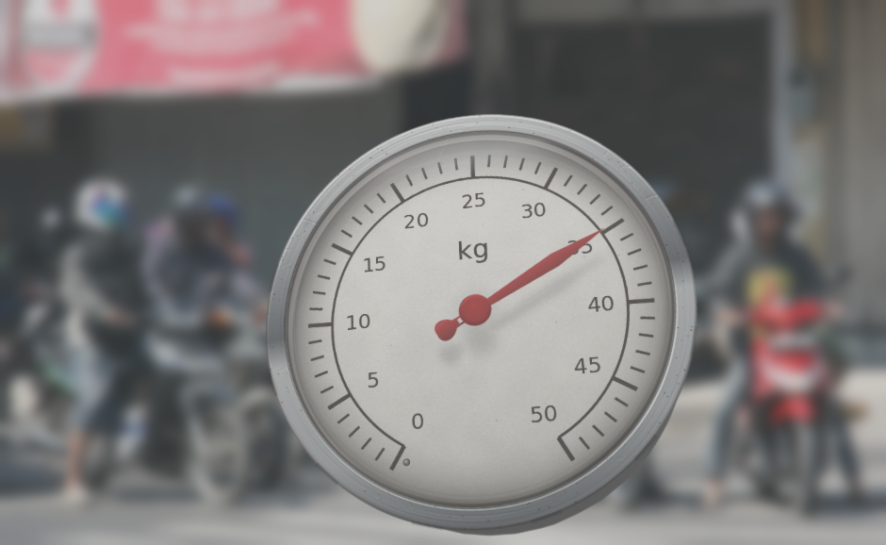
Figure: 35,kg
